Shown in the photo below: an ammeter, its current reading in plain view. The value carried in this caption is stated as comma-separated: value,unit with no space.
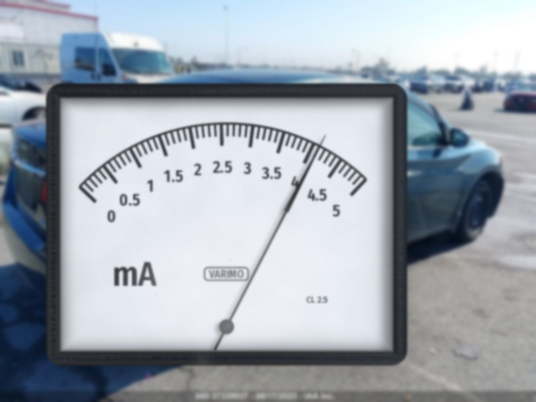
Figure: 4.1,mA
